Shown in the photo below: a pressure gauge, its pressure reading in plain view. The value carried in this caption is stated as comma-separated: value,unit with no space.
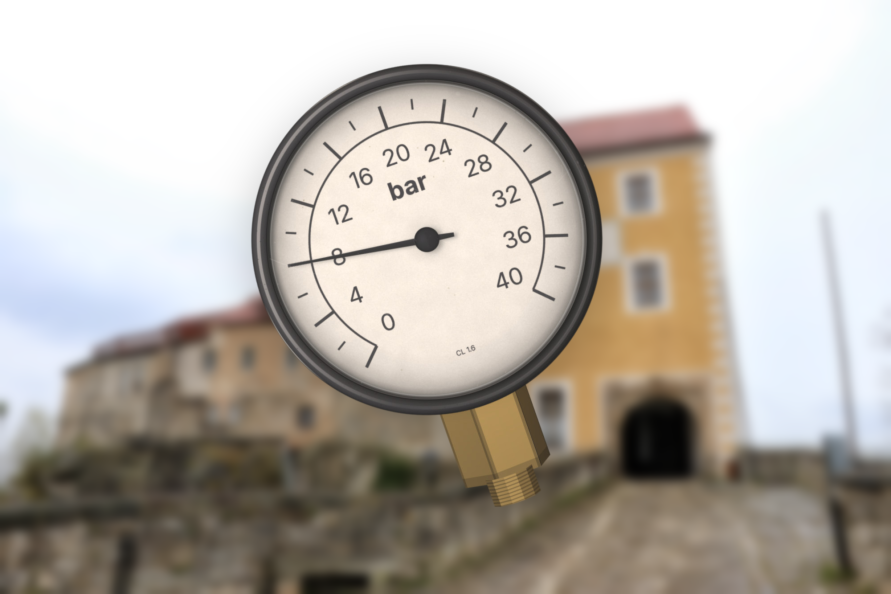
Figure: 8,bar
